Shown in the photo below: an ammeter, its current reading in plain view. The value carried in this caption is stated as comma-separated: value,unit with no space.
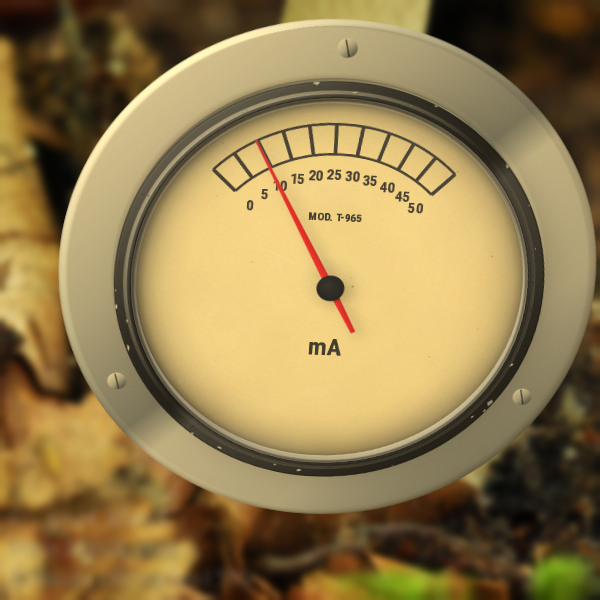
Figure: 10,mA
